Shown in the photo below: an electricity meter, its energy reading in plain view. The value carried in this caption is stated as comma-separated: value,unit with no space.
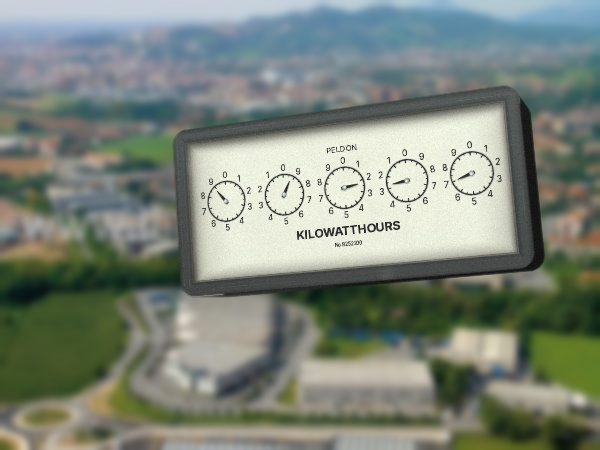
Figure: 89227,kWh
